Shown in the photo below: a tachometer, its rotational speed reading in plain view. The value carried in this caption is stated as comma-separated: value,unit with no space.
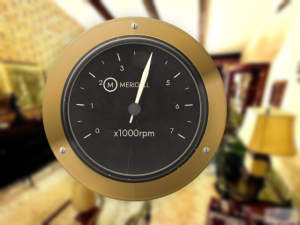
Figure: 4000,rpm
